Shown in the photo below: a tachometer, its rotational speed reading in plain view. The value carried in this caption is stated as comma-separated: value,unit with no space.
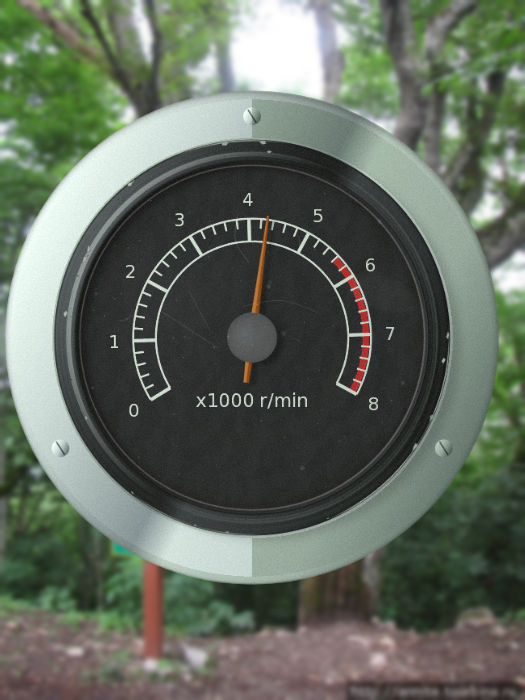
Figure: 4300,rpm
